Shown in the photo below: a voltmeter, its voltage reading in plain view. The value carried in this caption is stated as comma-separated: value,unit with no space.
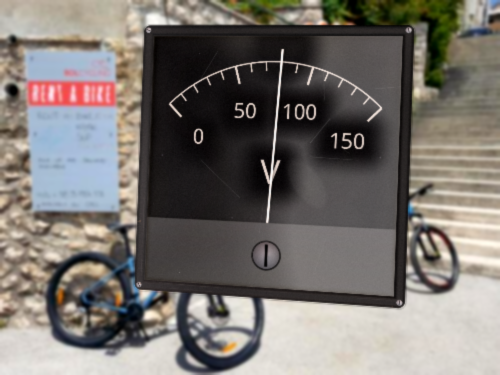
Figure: 80,V
